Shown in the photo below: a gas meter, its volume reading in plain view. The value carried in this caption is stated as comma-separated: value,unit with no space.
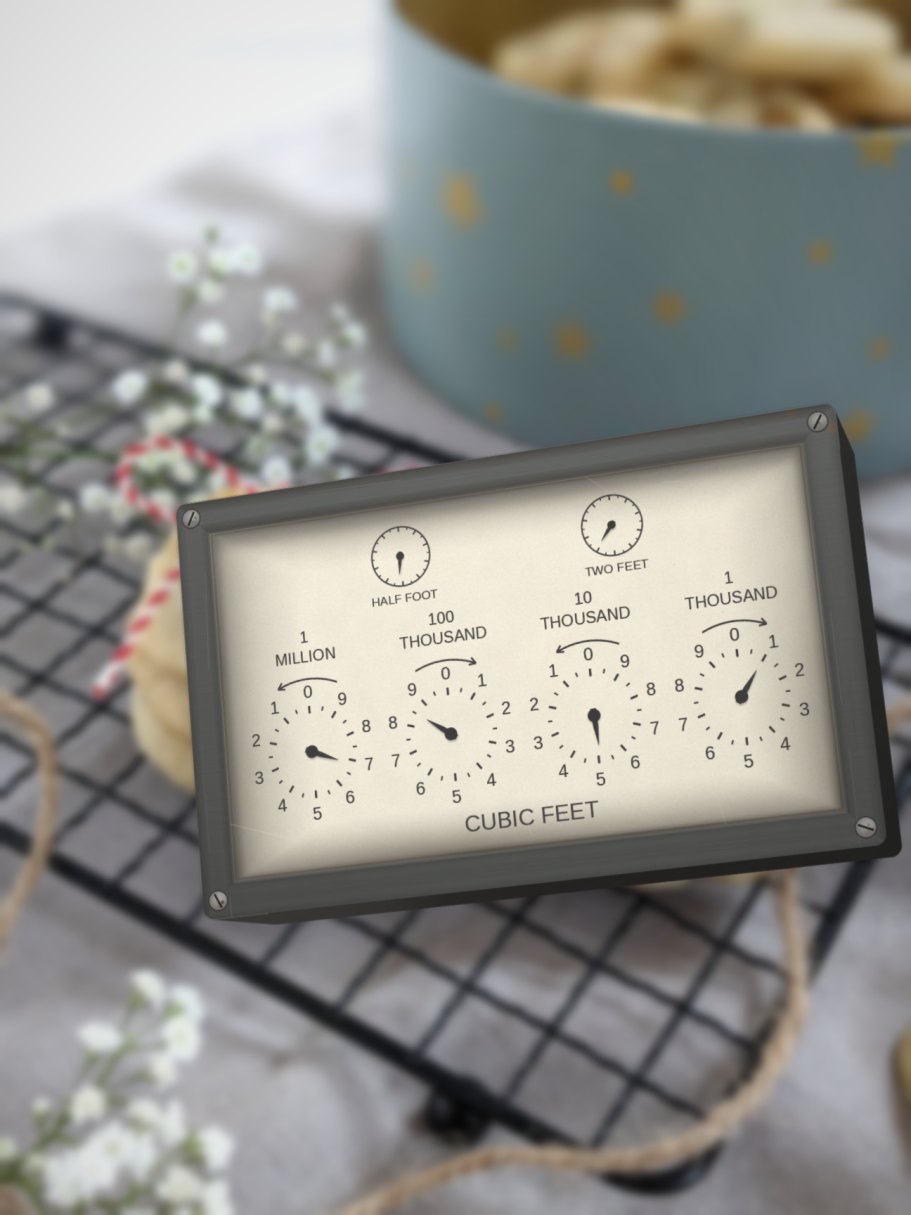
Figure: 685100,ft³
